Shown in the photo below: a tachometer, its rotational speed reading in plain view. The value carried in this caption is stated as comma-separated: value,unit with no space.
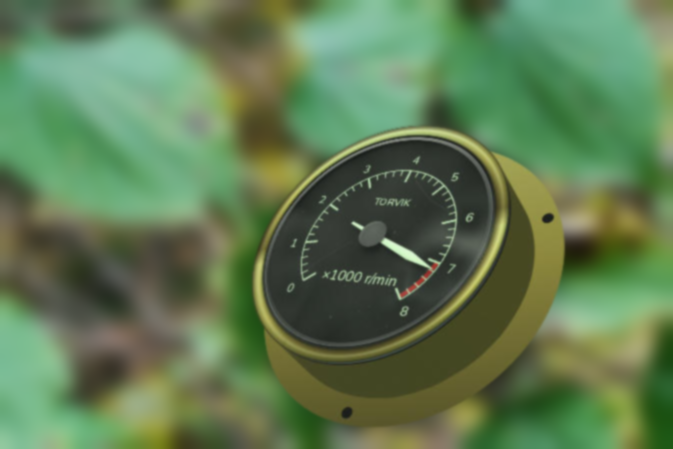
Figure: 7200,rpm
